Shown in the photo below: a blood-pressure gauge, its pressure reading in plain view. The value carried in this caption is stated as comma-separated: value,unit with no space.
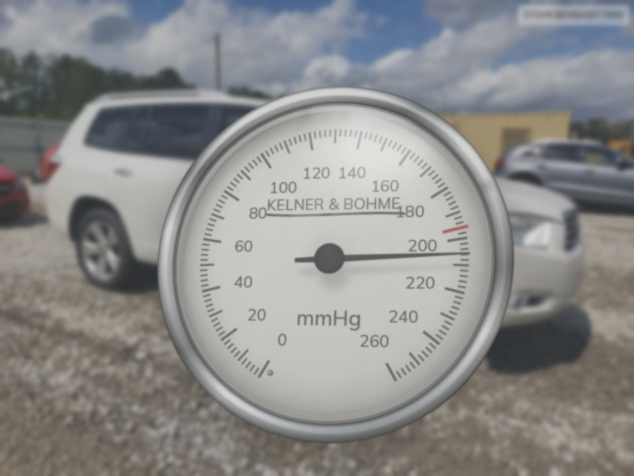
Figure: 206,mmHg
